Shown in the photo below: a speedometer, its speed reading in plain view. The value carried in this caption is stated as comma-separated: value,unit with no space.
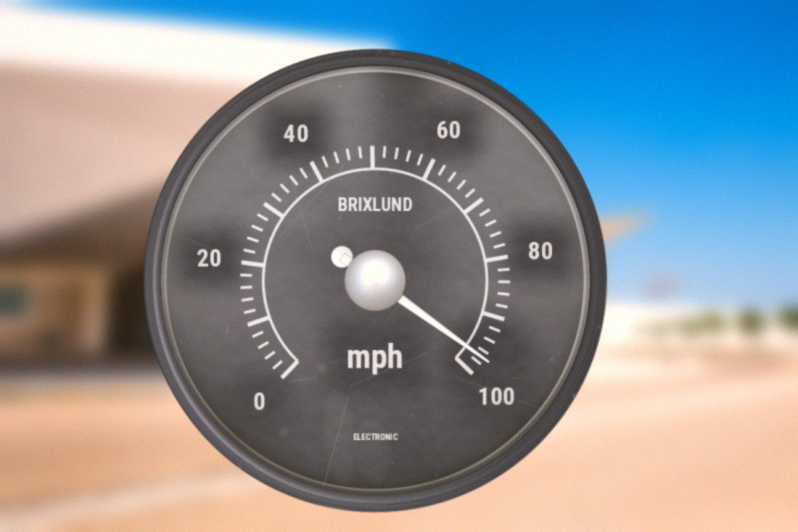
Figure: 97,mph
